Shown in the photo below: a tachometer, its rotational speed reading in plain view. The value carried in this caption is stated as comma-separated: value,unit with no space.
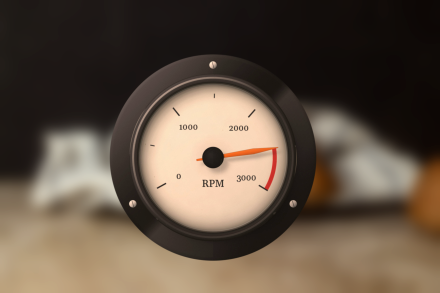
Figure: 2500,rpm
